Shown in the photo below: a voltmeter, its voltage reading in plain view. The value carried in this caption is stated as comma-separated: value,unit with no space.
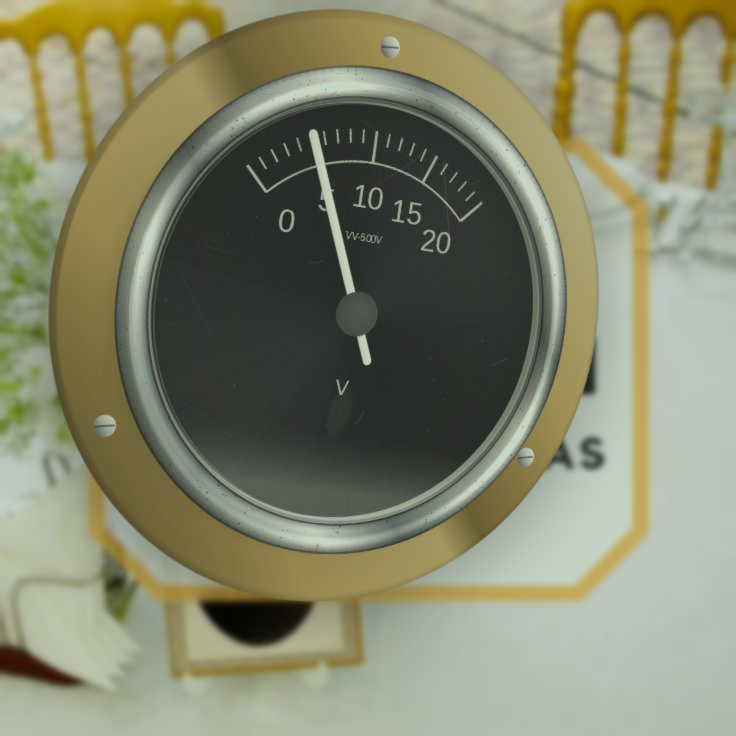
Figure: 5,V
